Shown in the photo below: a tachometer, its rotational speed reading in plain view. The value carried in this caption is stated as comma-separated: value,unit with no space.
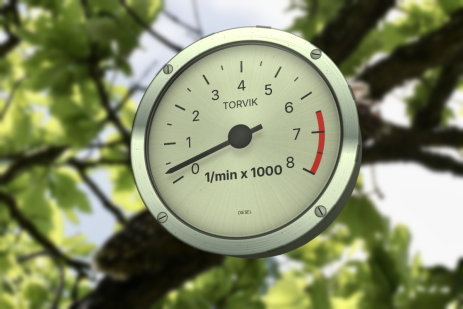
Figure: 250,rpm
